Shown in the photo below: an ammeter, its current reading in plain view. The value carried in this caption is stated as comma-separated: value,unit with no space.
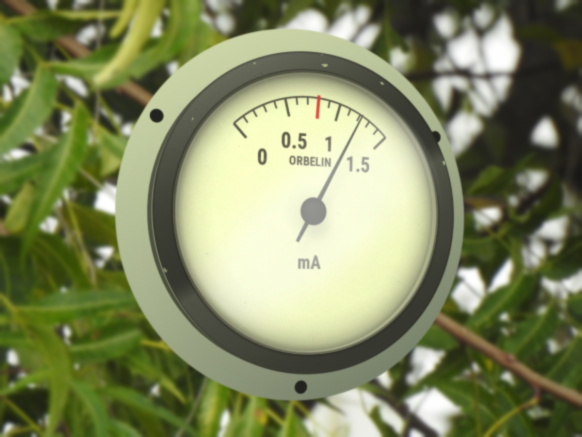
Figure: 1.2,mA
